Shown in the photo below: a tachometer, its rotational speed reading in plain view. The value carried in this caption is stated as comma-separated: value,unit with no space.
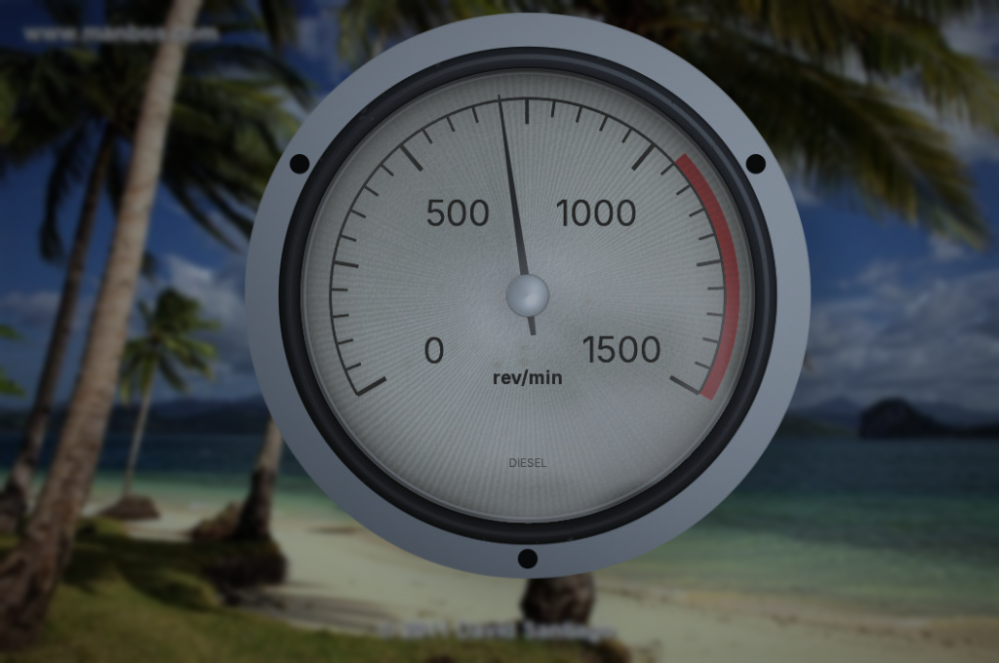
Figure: 700,rpm
